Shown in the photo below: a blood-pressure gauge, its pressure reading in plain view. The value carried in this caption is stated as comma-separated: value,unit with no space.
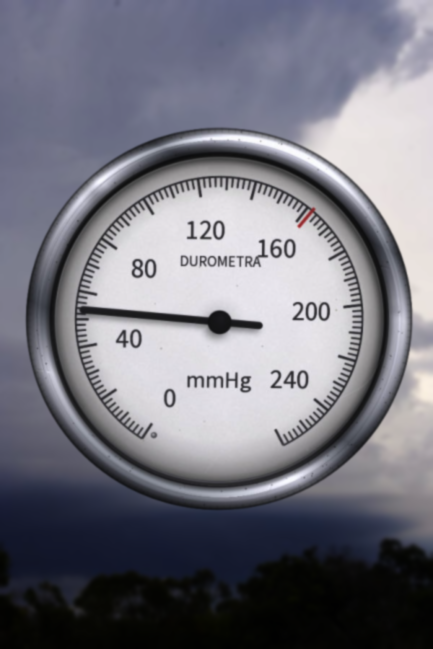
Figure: 54,mmHg
